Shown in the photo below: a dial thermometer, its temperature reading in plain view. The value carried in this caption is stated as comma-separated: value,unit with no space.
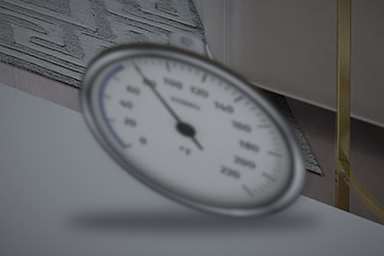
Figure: 80,°F
